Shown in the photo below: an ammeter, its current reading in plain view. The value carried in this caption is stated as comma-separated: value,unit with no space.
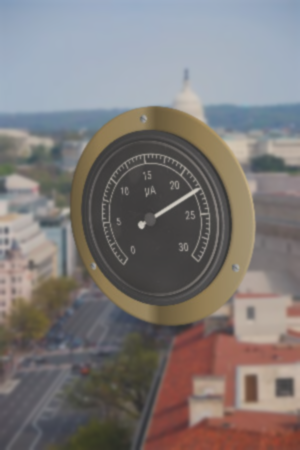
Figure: 22.5,µA
